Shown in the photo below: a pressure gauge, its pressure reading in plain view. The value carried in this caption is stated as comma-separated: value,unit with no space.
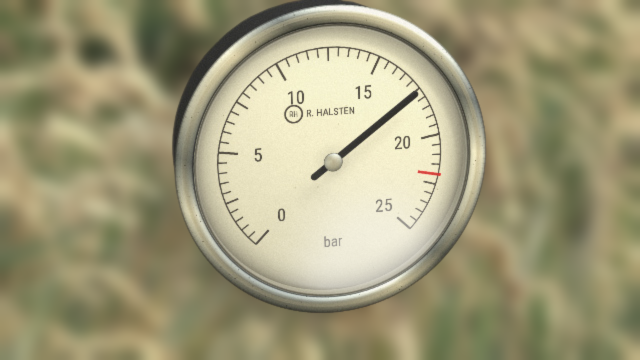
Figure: 17.5,bar
